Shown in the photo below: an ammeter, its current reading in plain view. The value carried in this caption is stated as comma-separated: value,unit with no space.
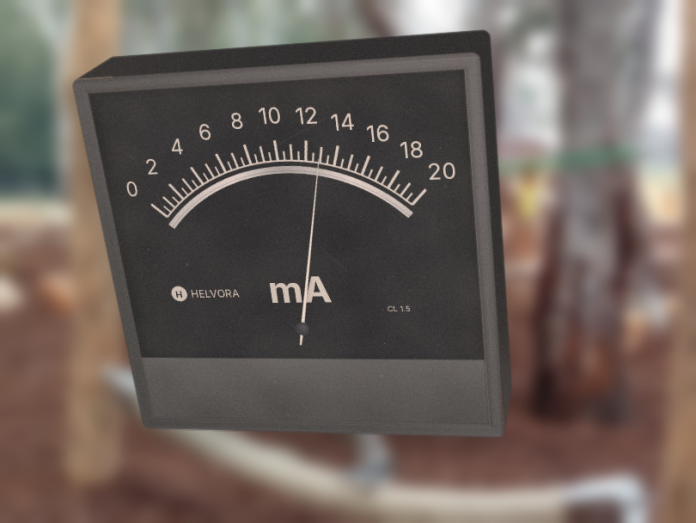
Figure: 13,mA
